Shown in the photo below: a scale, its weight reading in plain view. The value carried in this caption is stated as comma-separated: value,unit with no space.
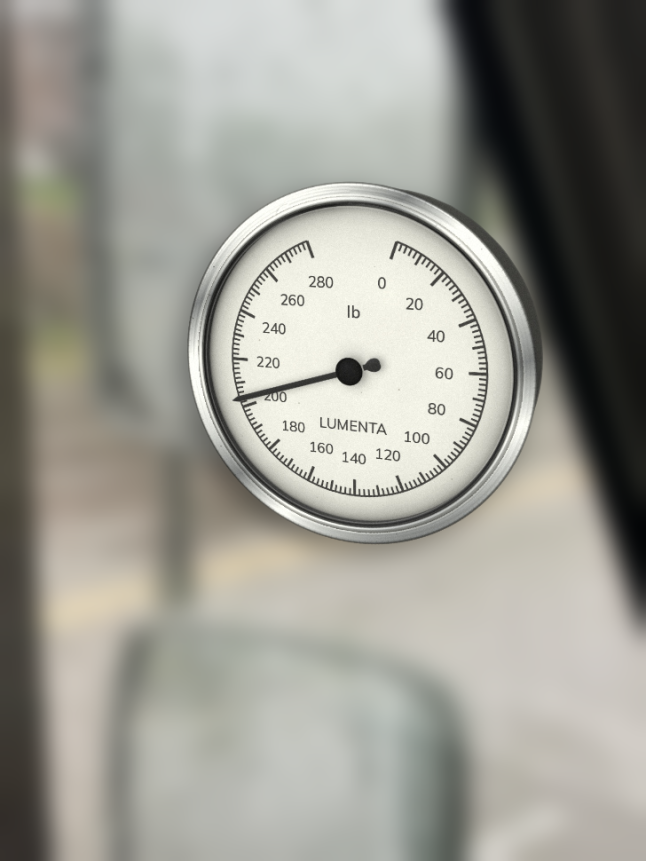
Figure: 204,lb
